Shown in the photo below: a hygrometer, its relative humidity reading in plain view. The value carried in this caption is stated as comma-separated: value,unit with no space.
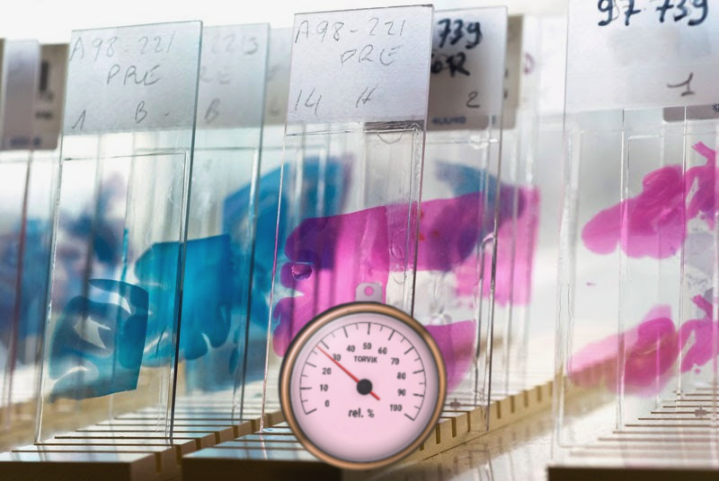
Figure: 27.5,%
